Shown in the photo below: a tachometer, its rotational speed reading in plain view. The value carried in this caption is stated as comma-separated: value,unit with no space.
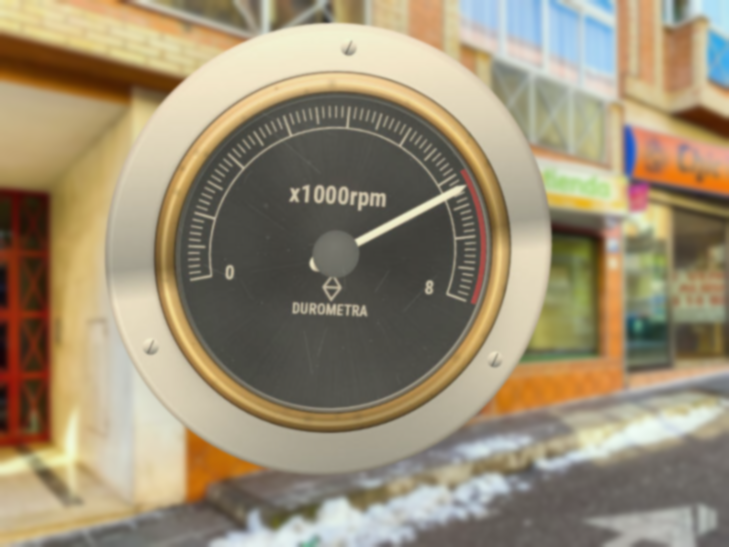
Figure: 6200,rpm
